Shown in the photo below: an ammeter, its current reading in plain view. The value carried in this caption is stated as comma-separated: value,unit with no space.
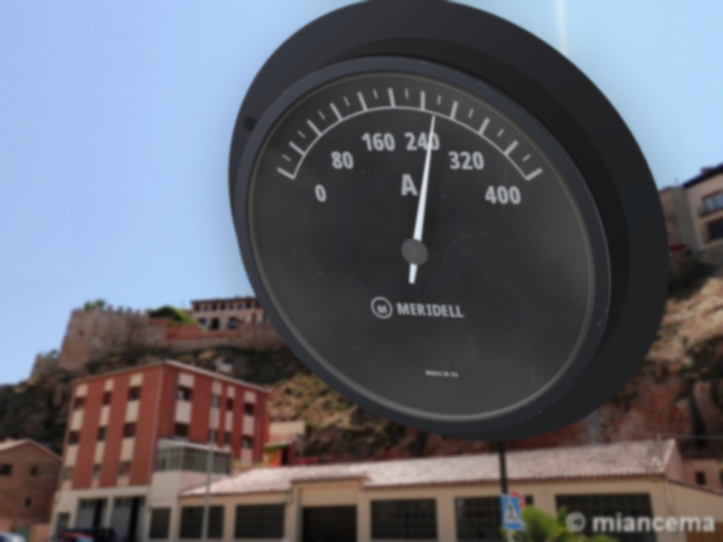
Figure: 260,A
